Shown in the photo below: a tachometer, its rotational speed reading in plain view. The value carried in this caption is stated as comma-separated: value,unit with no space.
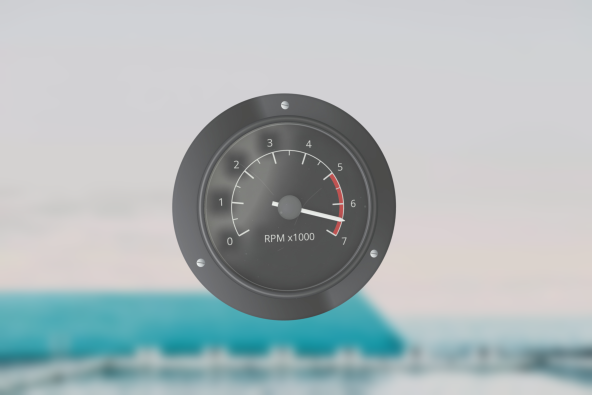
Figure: 6500,rpm
